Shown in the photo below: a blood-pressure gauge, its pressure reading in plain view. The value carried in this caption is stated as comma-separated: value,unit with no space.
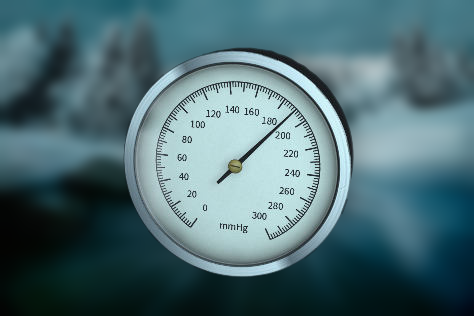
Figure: 190,mmHg
